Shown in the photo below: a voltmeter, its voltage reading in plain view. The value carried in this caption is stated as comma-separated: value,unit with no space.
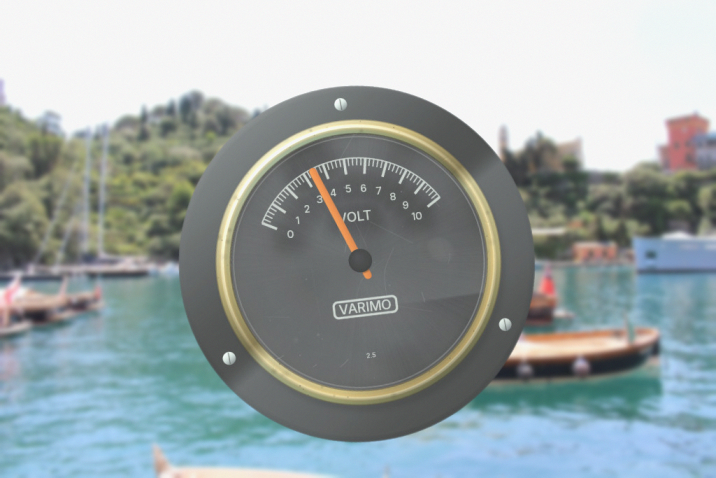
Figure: 3.4,V
